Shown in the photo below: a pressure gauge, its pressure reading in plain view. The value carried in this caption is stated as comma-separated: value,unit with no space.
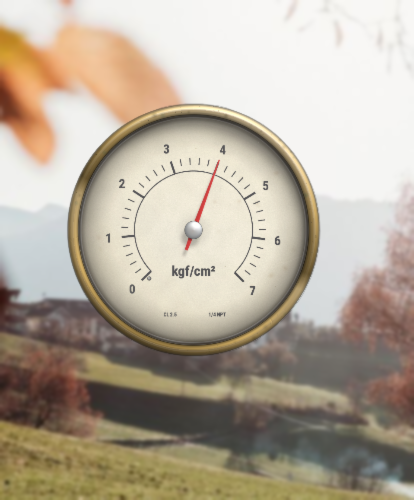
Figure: 4,kg/cm²
